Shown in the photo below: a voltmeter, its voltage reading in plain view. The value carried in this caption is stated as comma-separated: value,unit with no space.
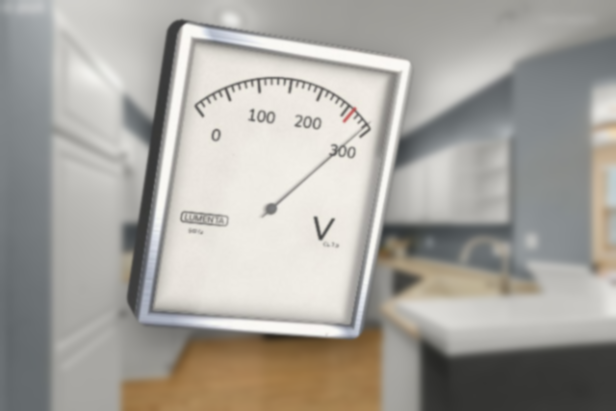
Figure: 290,V
